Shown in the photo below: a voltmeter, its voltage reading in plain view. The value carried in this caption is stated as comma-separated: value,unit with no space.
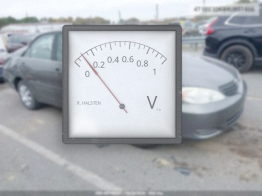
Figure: 0.1,V
